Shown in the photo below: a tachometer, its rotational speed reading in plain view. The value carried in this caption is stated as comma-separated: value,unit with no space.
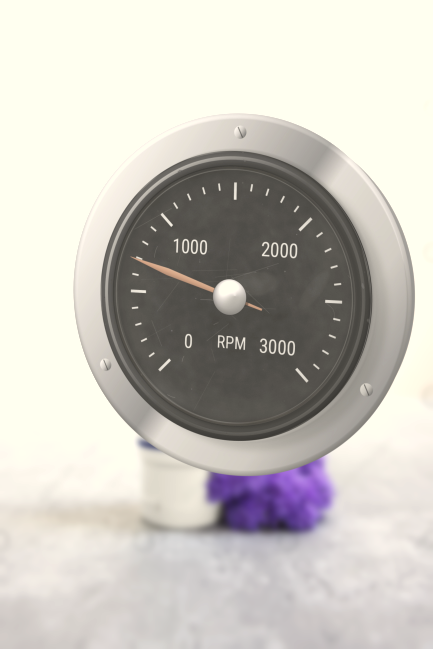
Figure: 700,rpm
